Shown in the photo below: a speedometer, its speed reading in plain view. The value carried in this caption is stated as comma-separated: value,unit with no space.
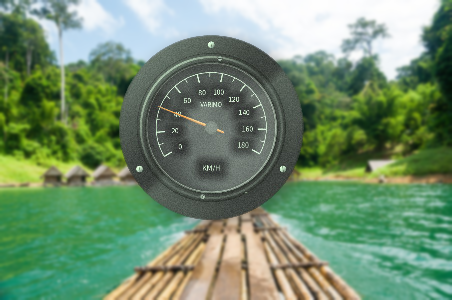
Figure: 40,km/h
